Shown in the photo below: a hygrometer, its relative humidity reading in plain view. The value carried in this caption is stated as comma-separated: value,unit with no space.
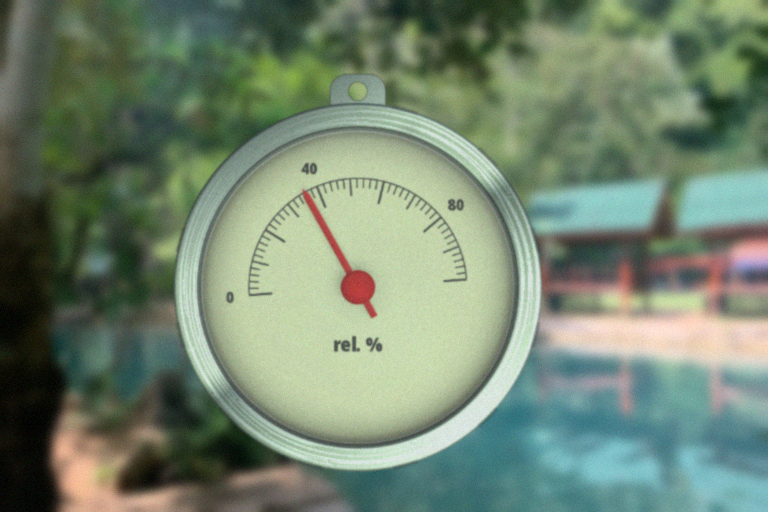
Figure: 36,%
